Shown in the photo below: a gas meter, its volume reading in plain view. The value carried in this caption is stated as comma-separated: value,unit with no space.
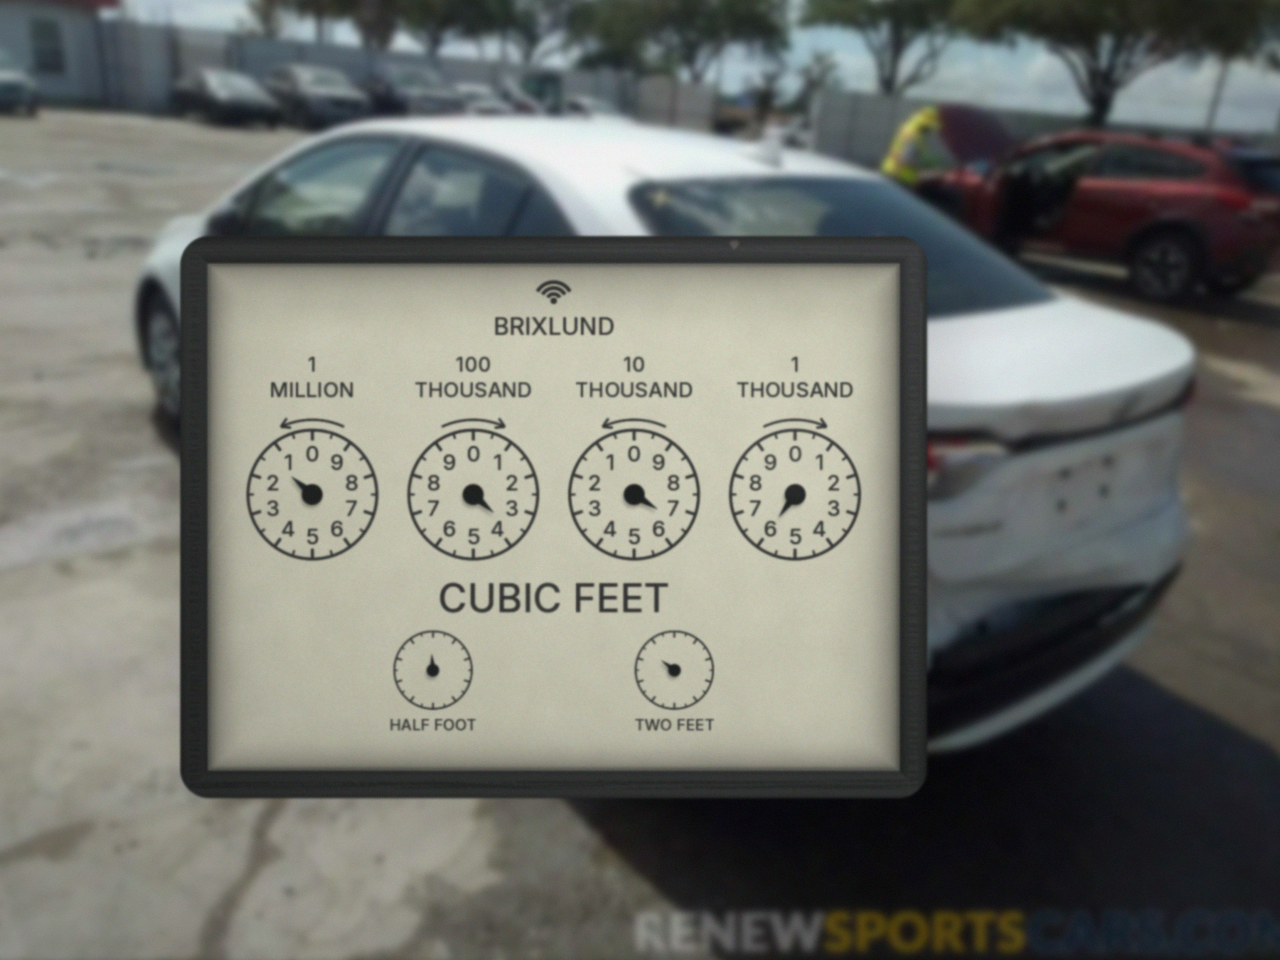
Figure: 136600,ft³
